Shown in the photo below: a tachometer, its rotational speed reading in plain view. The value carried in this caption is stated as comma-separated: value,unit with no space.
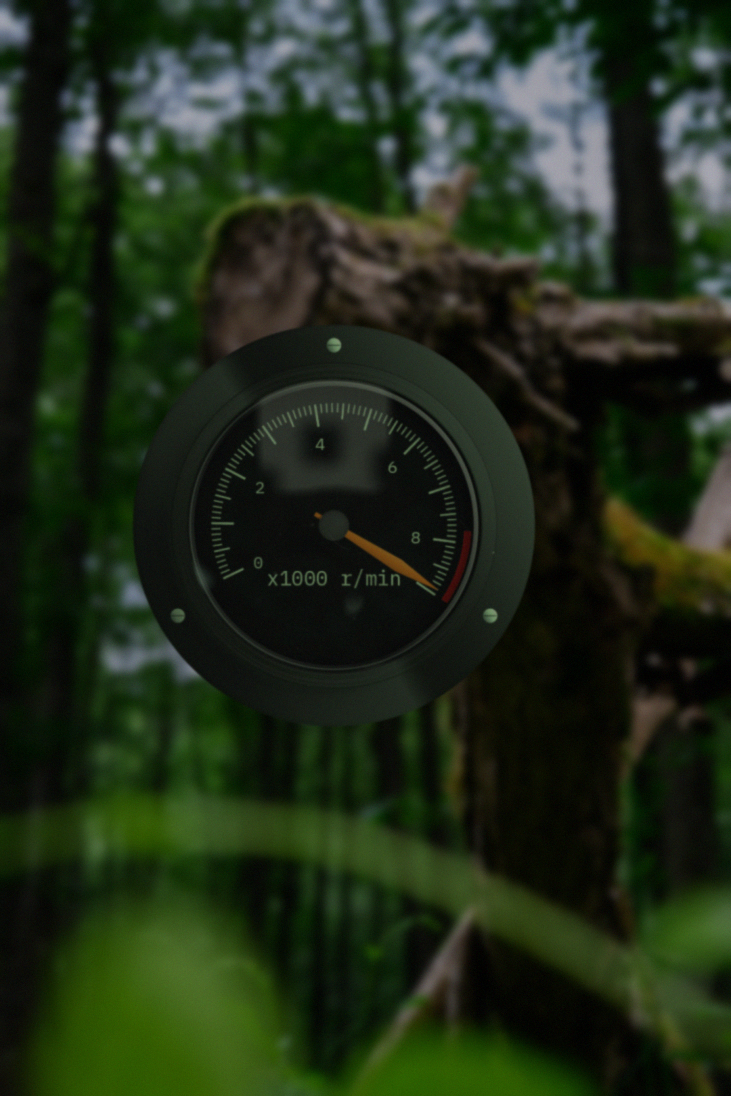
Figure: 8900,rpm
